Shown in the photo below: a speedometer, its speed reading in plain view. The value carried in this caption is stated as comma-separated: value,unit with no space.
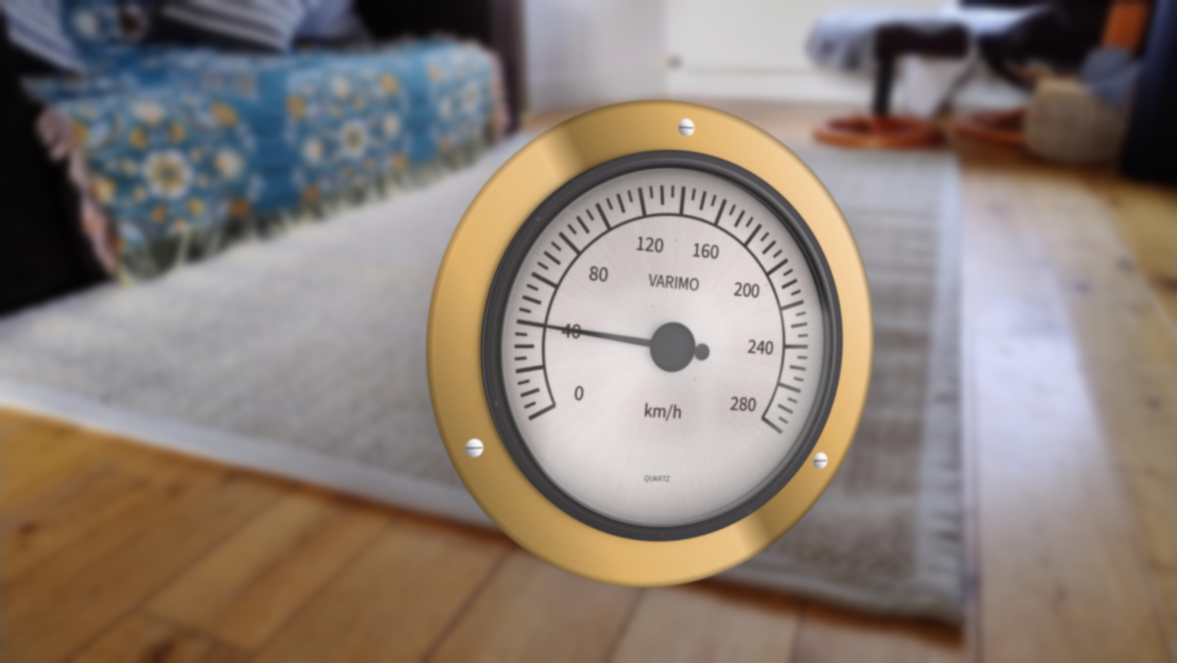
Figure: 40,km/h
